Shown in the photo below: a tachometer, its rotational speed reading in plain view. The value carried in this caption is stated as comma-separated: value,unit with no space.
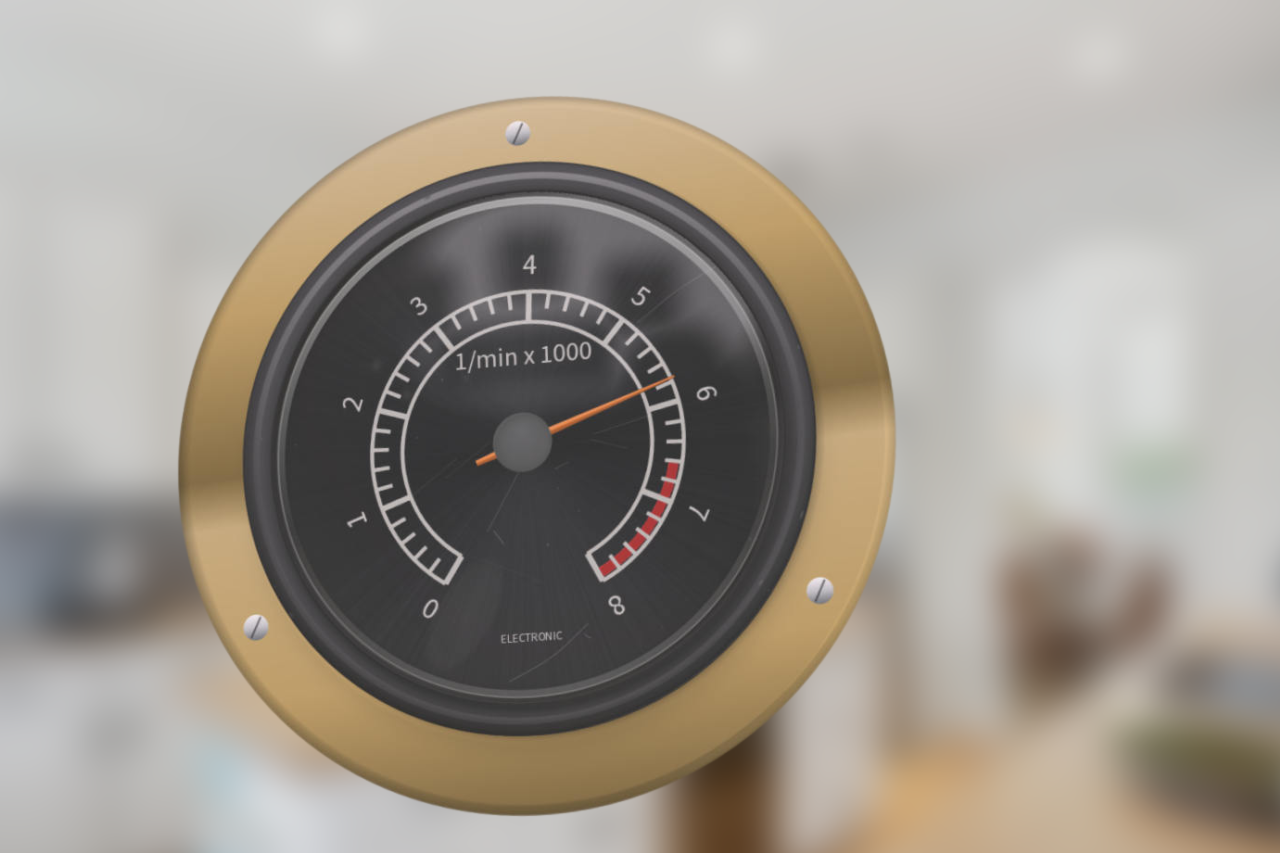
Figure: 5800,rpm
